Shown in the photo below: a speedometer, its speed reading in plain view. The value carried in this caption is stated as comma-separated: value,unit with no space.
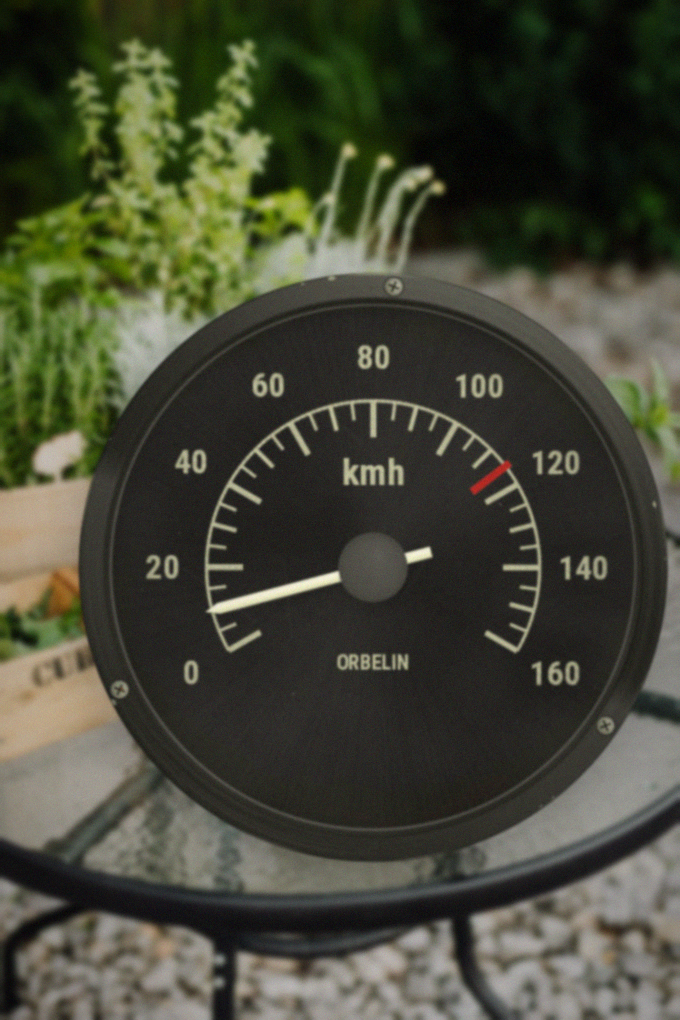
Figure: 10,km/h
